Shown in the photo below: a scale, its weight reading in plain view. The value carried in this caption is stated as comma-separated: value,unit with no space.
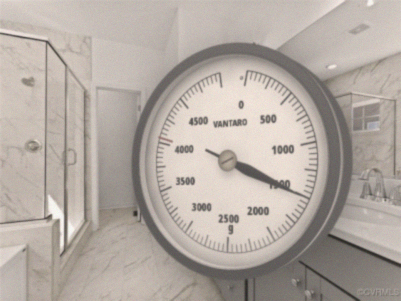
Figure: 1500,g
